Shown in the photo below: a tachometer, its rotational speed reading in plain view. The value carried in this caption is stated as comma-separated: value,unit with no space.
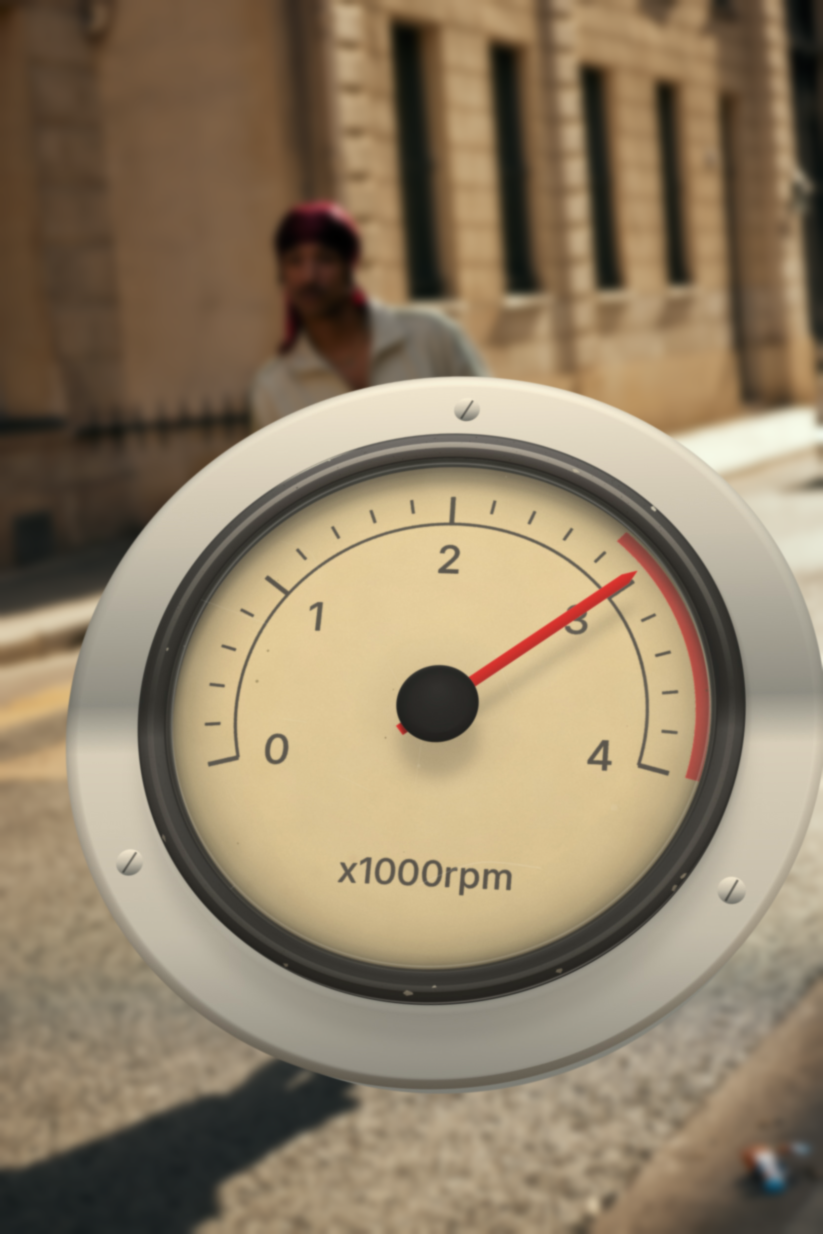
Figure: 3000,rpm
